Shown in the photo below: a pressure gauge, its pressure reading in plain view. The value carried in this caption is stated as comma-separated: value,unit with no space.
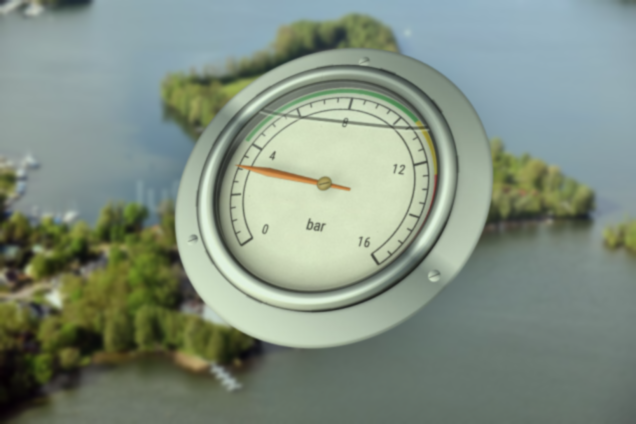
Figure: 3,bar
